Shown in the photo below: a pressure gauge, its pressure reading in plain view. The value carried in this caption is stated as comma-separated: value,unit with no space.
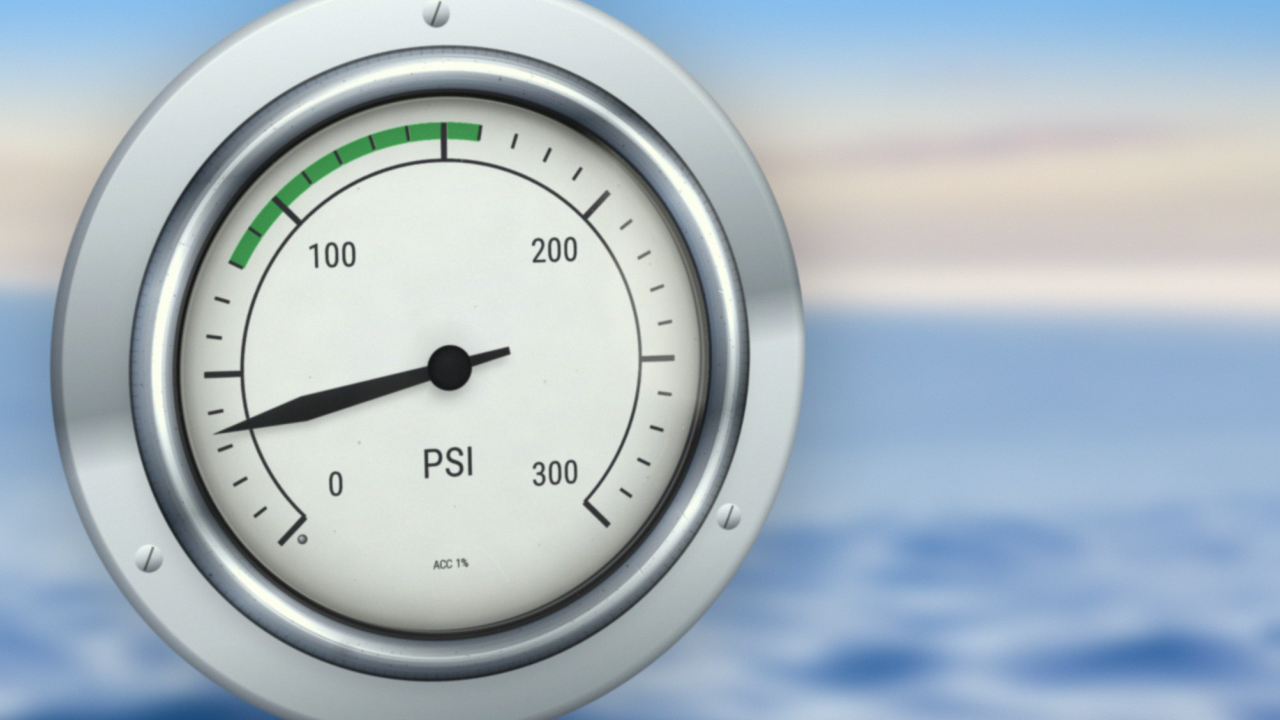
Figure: 35,psi
